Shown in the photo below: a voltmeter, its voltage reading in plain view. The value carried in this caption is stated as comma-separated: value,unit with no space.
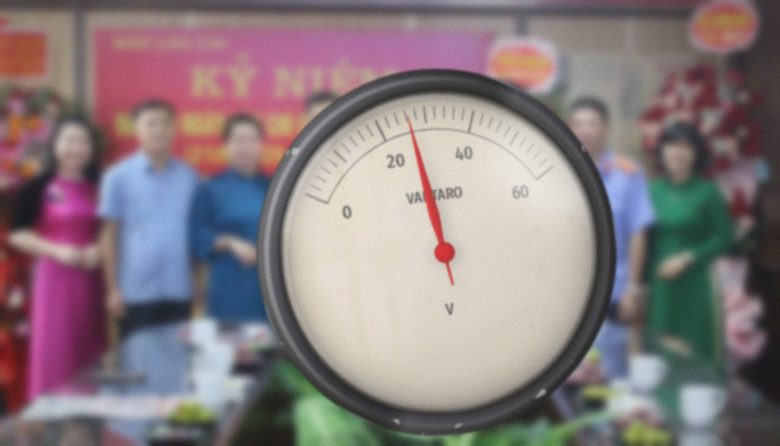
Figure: 26,V
